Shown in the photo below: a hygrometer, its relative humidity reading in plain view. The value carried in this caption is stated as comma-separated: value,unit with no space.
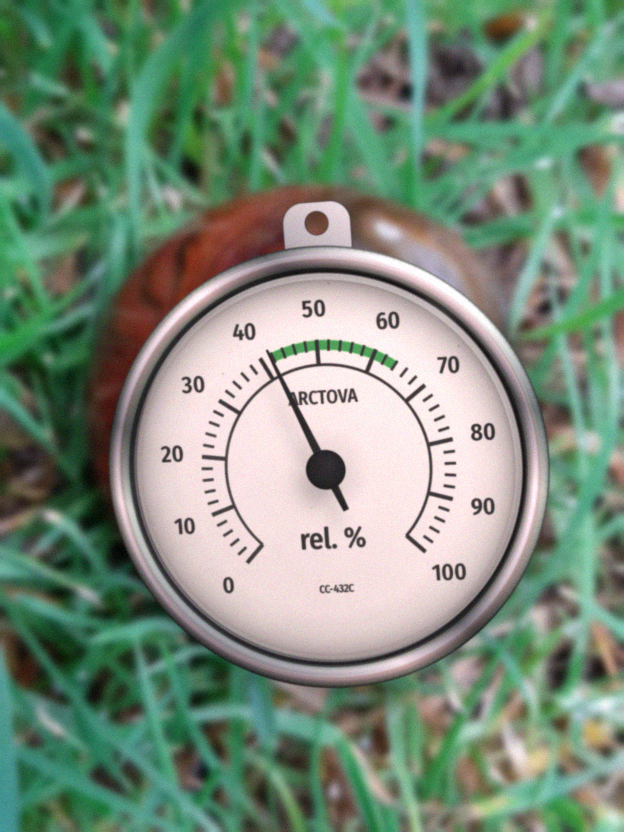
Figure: 42,%
